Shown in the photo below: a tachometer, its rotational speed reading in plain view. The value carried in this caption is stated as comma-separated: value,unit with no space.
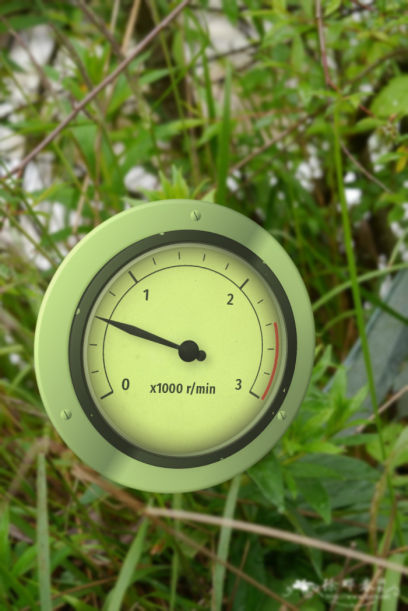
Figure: 600,rpm
